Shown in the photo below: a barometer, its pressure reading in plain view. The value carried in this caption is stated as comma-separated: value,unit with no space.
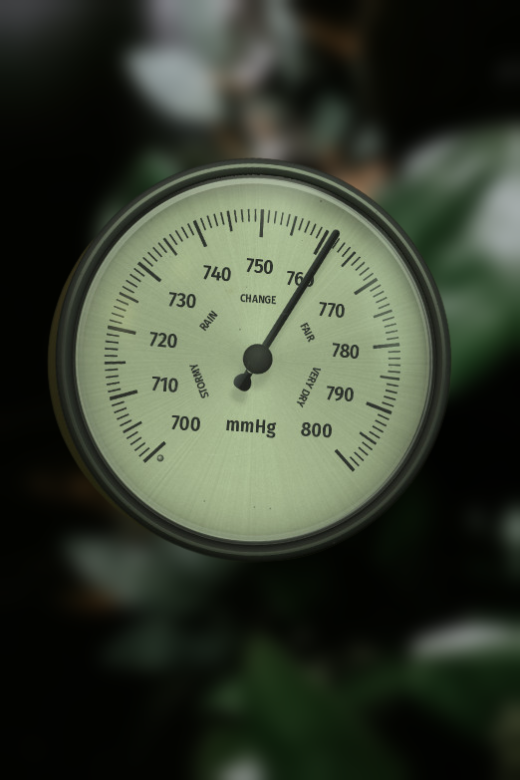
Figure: 761,mmHg
